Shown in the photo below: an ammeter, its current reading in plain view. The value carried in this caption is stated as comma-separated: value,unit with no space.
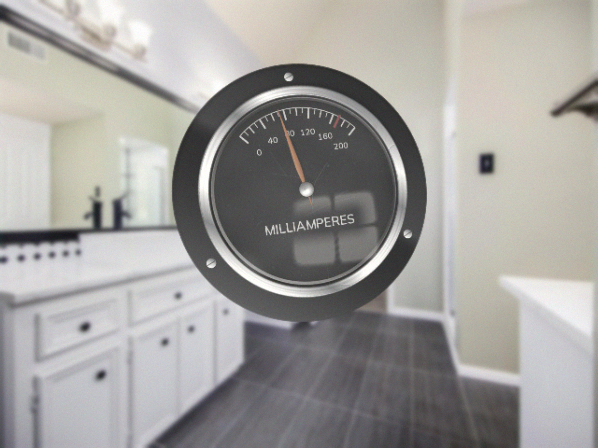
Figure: 70,mA
